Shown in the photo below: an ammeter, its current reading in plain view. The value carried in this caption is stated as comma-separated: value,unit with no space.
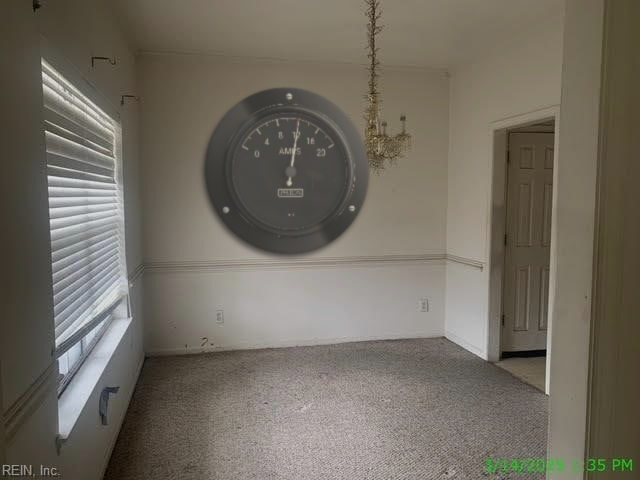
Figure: 12,A
